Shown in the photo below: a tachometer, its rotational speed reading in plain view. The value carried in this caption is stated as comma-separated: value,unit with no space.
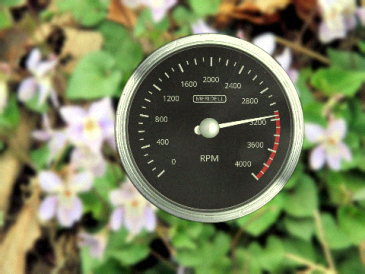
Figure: 3150,rpm
